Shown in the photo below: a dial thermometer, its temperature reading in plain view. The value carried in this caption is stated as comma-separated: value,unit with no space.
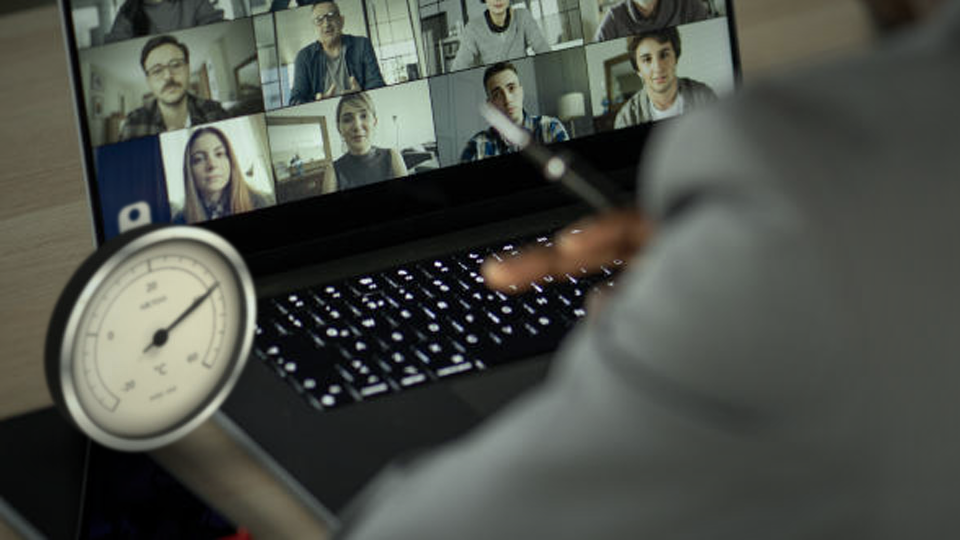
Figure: 40,°C
